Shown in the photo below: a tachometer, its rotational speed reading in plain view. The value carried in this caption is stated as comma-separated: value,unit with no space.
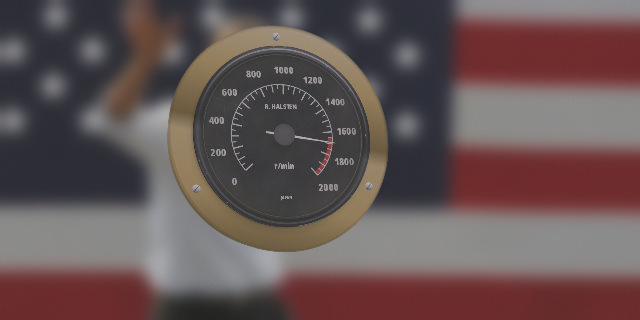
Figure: 1700,rpm
